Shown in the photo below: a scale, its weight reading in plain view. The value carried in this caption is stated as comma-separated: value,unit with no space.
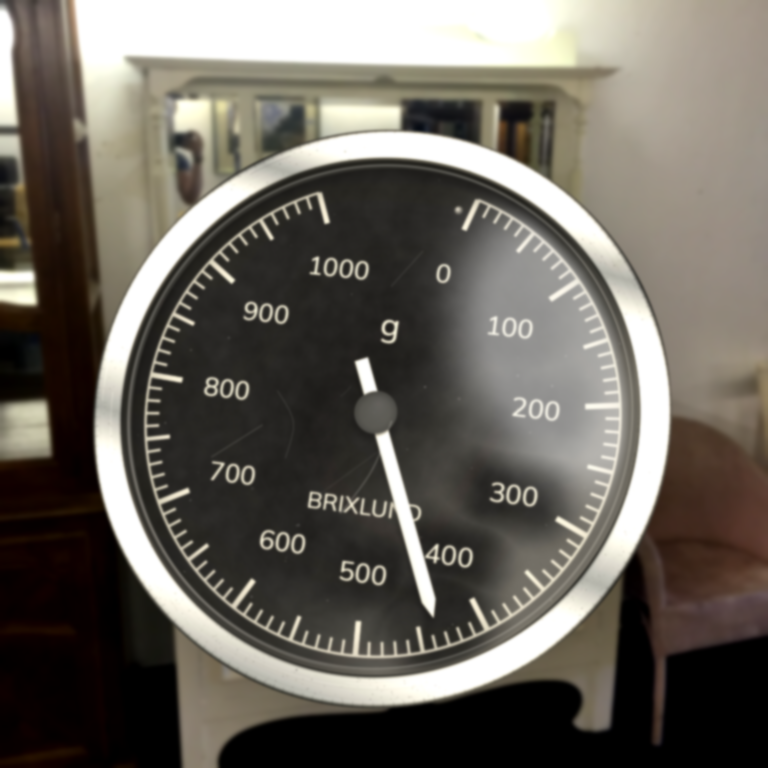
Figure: 435,g
